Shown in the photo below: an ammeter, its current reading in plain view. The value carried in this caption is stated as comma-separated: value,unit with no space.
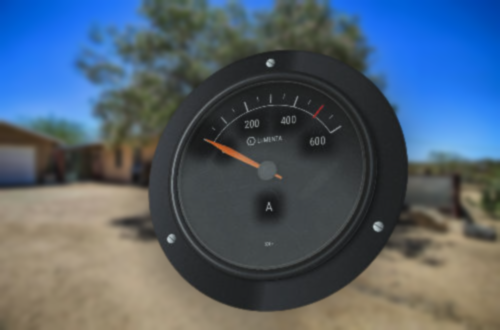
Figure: 0,A
